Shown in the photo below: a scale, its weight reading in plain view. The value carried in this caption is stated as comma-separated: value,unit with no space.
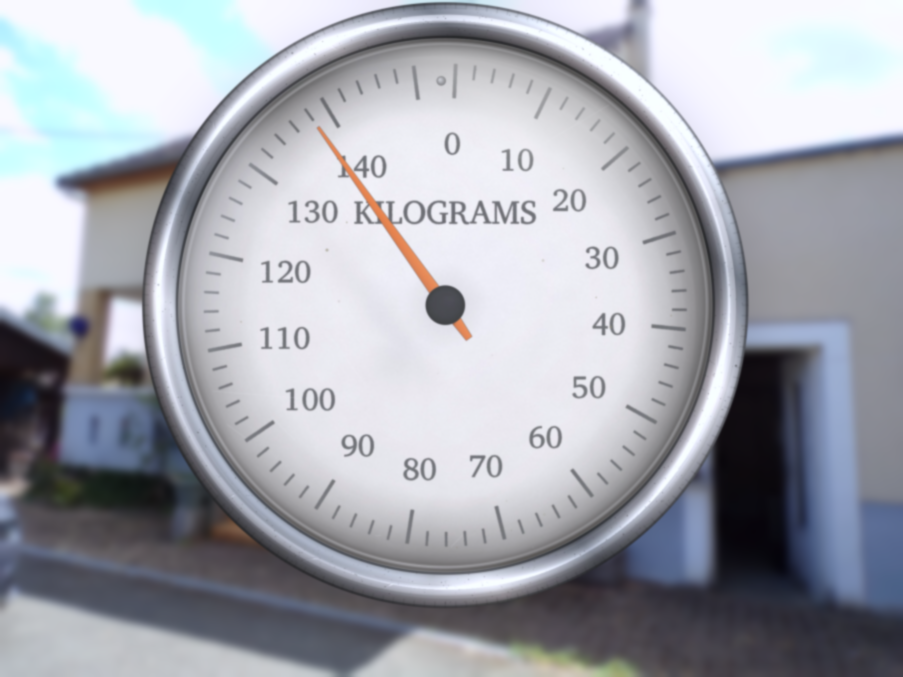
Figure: 138,kg
